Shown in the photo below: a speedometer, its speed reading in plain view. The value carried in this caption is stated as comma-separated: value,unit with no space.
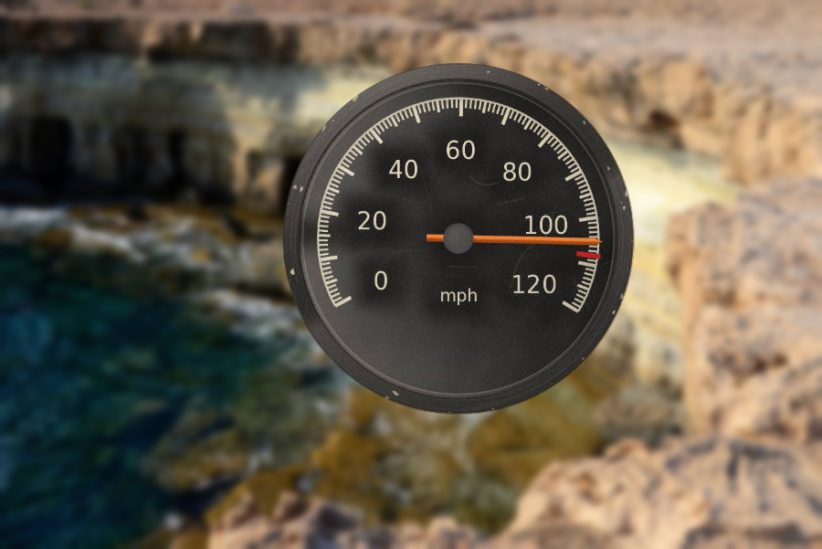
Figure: 105,mph
